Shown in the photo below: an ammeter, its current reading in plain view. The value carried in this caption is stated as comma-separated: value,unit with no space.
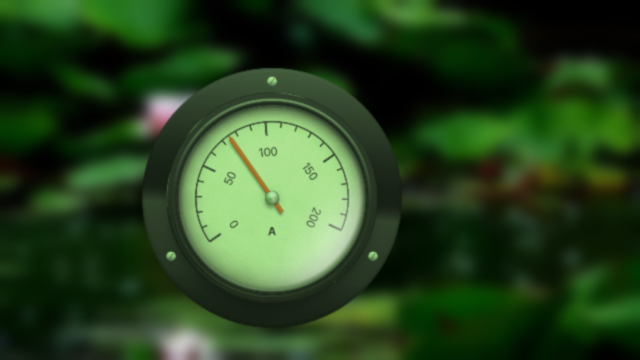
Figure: 75,A
